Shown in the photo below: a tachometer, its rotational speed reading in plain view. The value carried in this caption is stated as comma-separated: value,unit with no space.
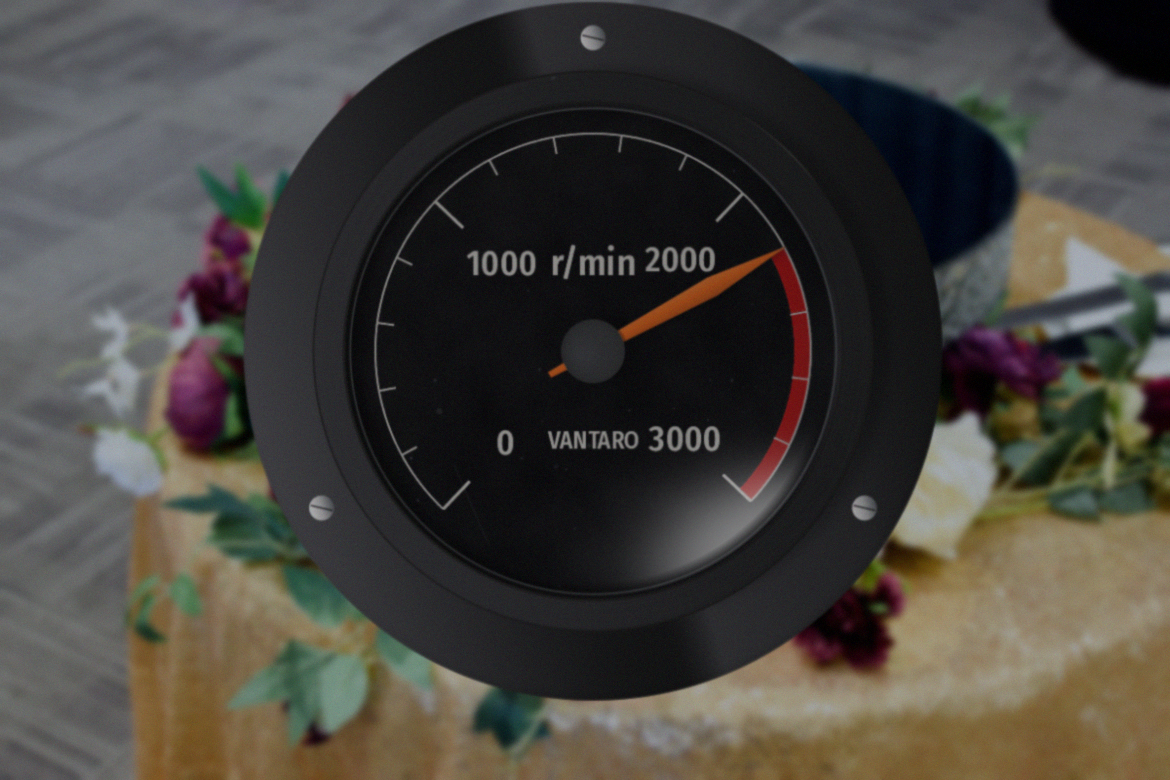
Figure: 2200,rpm
